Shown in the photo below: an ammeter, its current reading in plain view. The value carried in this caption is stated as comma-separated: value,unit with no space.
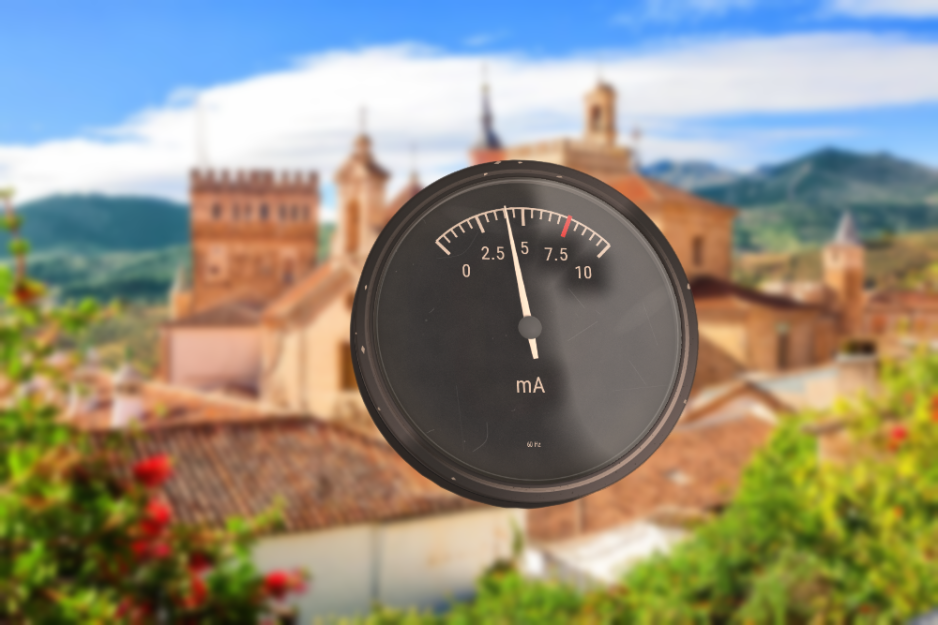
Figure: 4,mA
